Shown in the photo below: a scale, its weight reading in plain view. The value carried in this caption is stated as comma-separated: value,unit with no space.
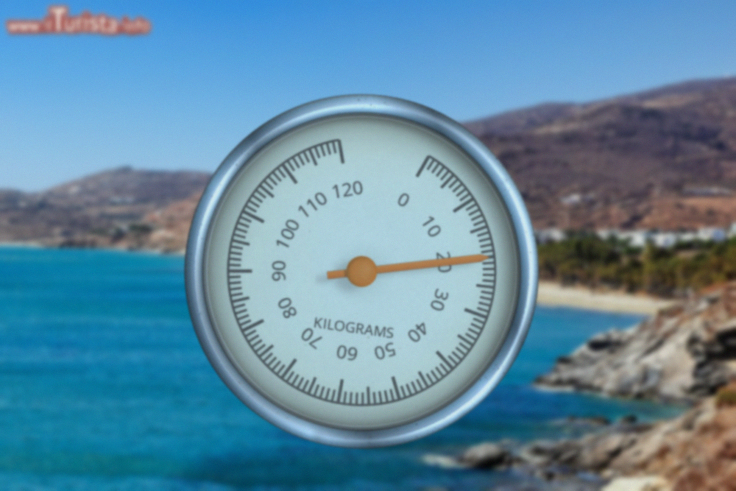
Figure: 20,kg
